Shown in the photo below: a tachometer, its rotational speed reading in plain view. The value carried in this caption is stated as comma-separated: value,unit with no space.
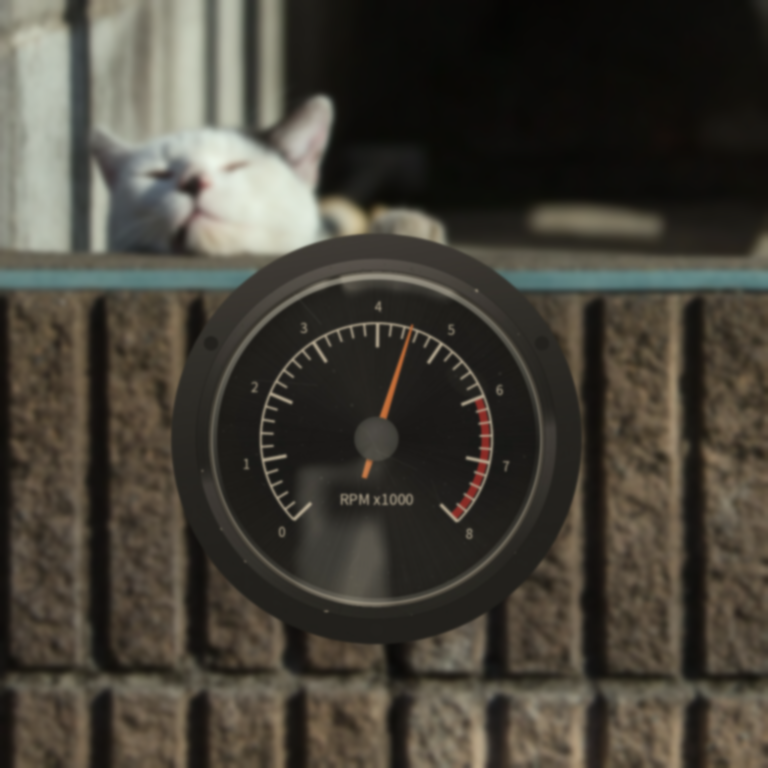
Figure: 4500,rpm
